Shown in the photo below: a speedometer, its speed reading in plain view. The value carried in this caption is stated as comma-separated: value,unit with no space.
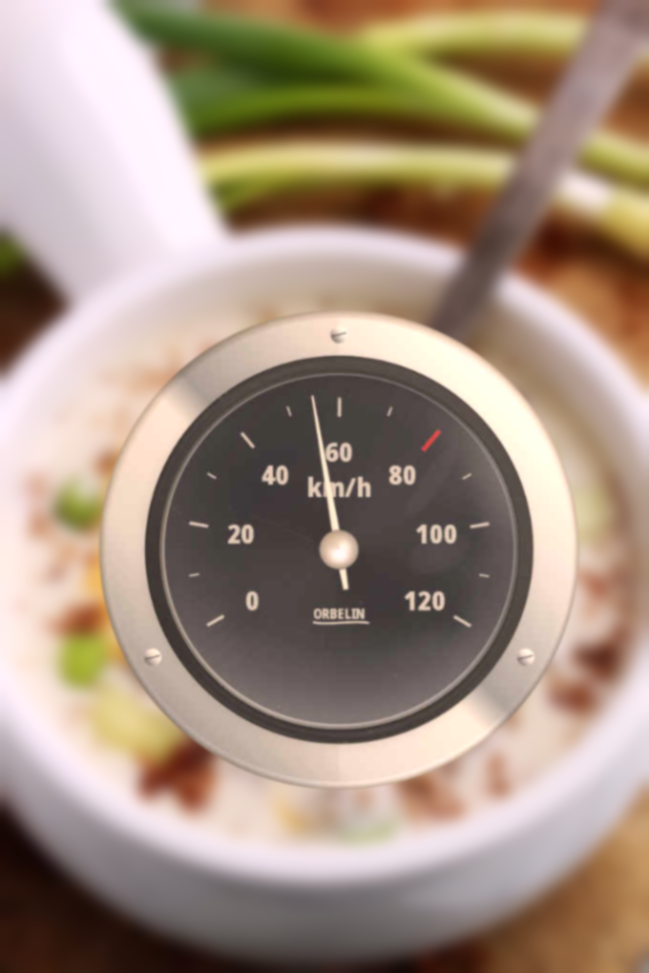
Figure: 55,km/h
